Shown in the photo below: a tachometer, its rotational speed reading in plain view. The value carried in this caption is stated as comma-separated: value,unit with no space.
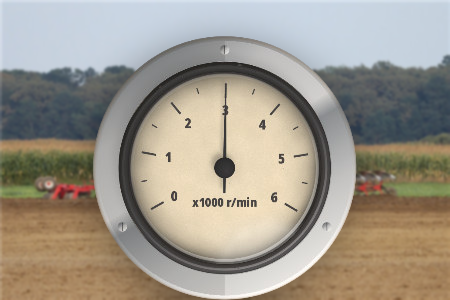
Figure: 3000,rpm
